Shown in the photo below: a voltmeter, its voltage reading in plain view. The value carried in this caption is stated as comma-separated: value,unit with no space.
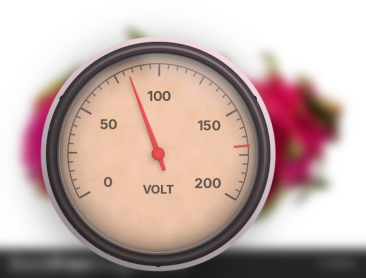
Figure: 82.5,V
